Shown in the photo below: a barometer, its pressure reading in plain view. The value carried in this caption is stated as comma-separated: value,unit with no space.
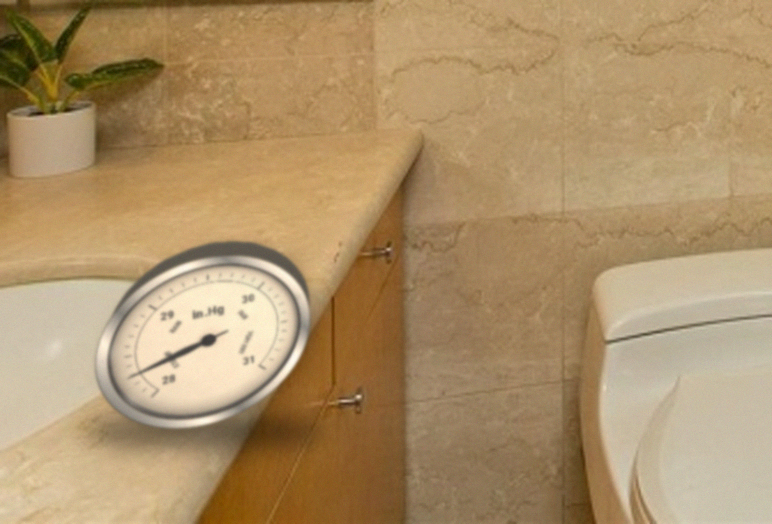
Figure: 28.3,inHg
